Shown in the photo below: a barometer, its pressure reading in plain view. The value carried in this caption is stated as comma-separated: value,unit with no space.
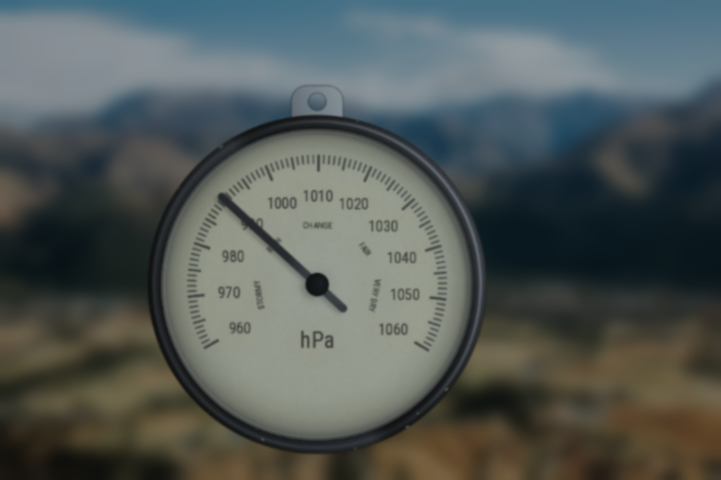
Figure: 990,hPa
